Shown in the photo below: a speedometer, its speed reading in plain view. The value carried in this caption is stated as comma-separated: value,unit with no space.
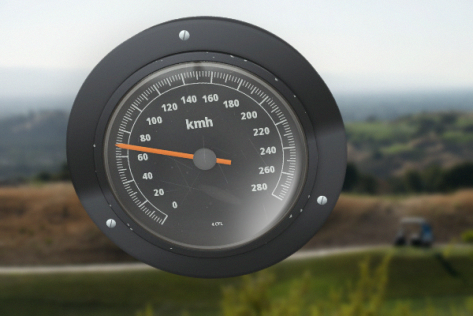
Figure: 70,km/h
